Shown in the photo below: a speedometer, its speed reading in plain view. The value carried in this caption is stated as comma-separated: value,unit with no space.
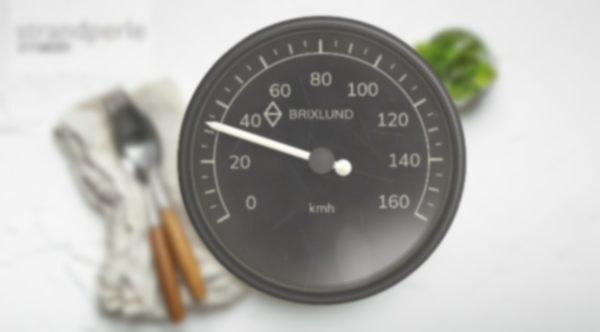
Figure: 32.5,km/h
